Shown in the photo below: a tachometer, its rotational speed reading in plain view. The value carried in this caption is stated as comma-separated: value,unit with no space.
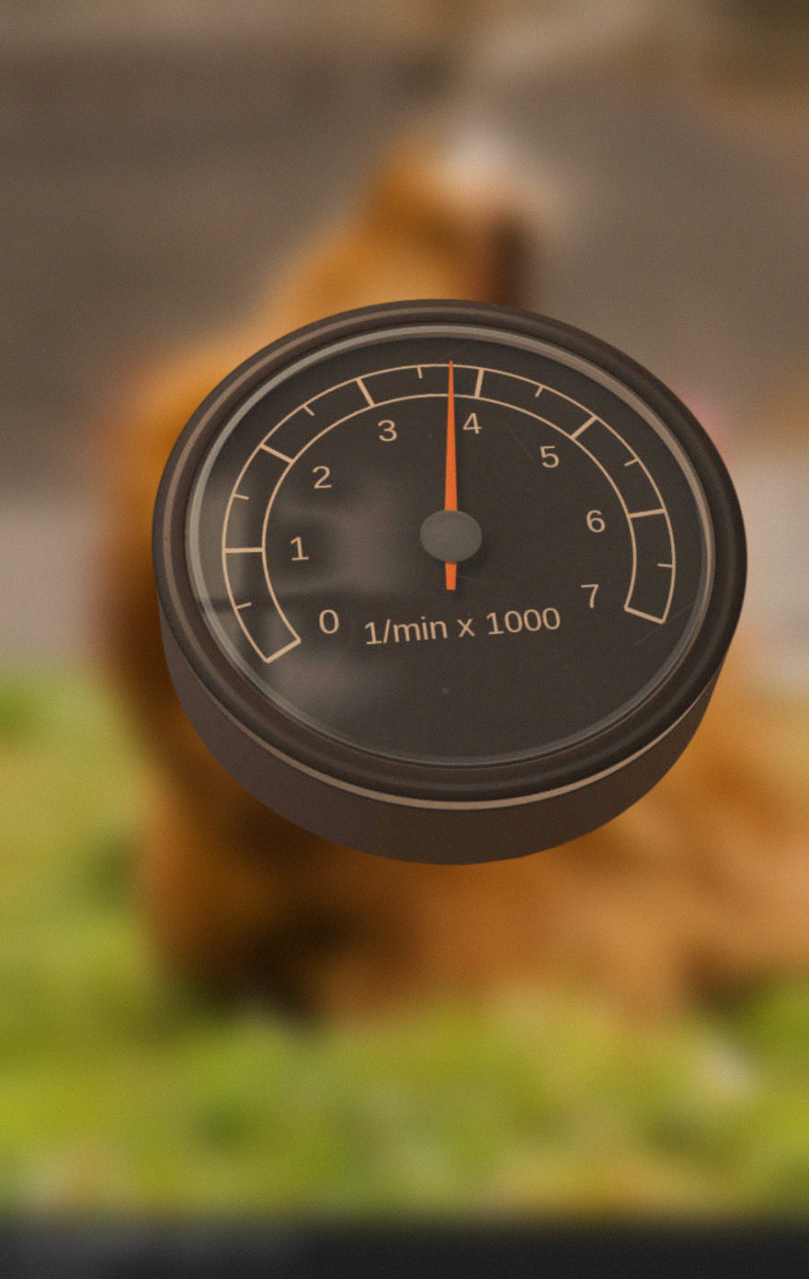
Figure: 3750,rpm
